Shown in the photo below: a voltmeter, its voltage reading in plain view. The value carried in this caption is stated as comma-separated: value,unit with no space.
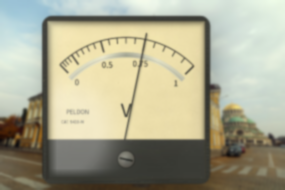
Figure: 0.75,V
